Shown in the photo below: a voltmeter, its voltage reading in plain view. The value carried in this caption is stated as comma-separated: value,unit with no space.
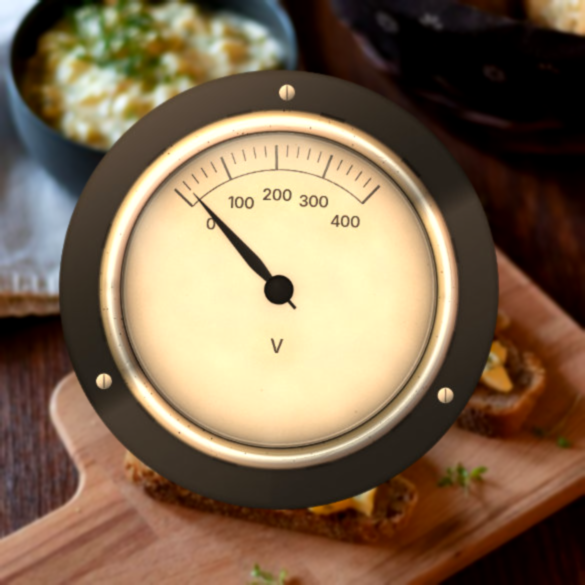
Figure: 20,V
